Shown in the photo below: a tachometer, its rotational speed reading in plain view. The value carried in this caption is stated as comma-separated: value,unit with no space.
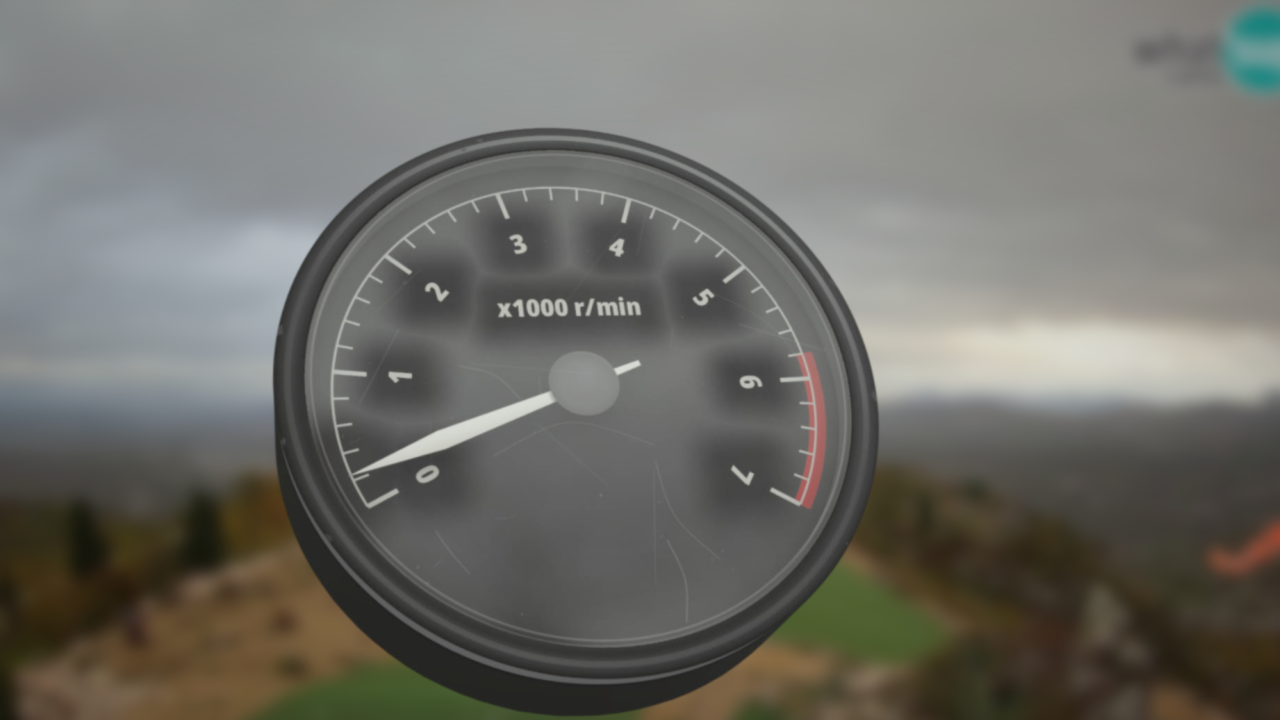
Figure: 200,rpm
